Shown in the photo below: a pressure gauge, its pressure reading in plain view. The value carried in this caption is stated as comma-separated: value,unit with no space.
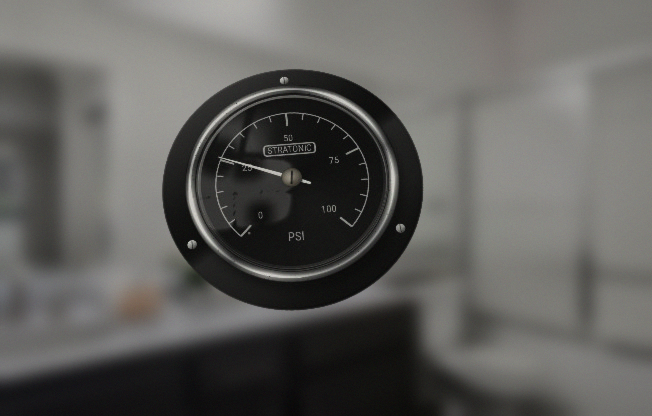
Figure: 25,psi
